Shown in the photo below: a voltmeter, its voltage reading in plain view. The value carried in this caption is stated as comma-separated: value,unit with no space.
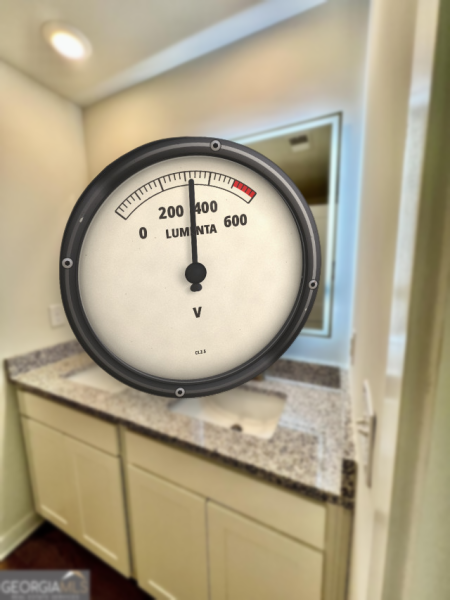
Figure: 320,V
